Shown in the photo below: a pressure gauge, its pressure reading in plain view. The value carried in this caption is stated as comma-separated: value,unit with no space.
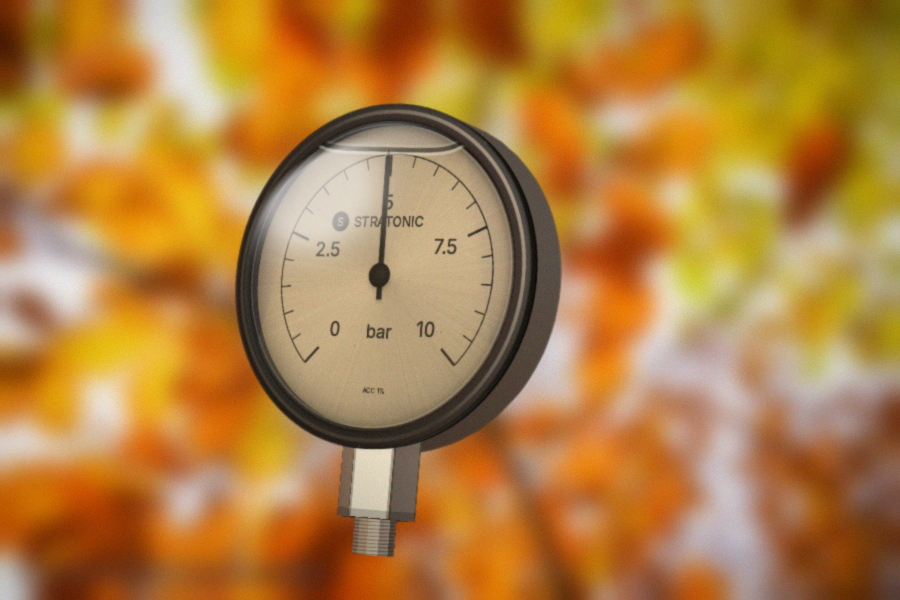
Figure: 5,bar
